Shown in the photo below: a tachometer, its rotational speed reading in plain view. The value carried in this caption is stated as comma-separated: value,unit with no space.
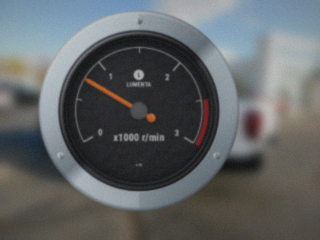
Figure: 750,rpm
